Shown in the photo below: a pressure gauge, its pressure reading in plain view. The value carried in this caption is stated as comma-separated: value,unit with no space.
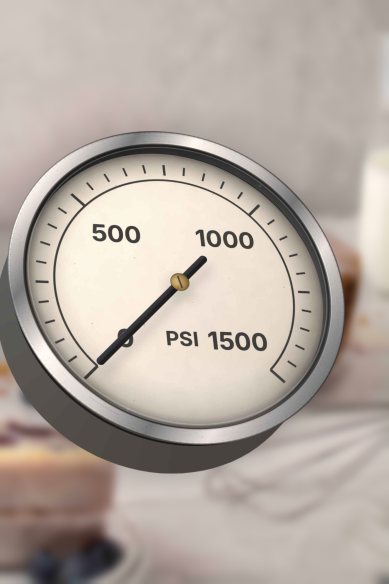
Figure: 0,psi
